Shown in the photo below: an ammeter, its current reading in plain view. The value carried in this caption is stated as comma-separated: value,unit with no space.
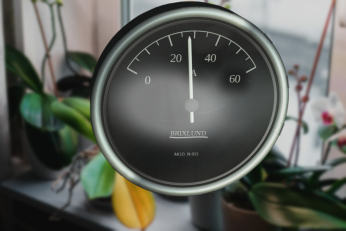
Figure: 27.5,A
